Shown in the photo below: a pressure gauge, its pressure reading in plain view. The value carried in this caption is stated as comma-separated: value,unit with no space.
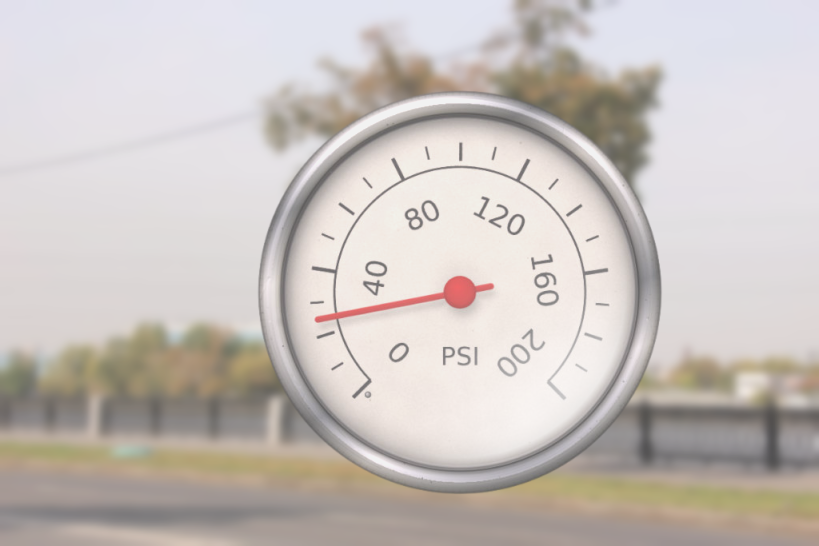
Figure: 25,psi
